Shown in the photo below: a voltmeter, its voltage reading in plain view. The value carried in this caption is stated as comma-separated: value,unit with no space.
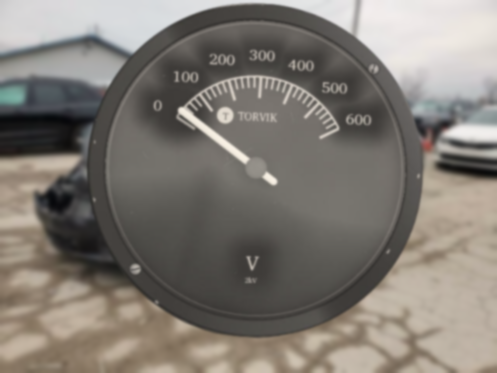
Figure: 20,V
